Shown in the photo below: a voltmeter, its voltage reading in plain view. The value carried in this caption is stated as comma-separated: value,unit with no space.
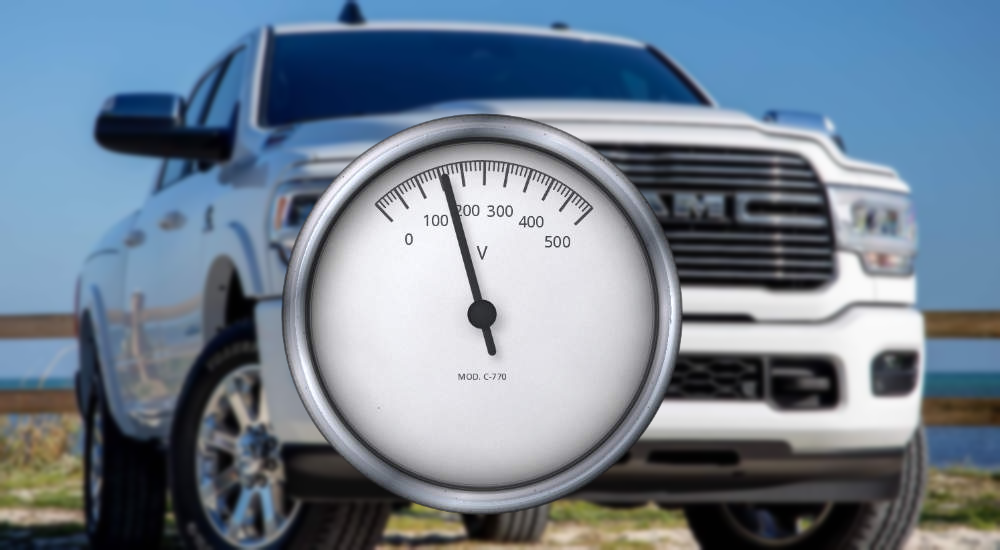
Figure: 160,V
